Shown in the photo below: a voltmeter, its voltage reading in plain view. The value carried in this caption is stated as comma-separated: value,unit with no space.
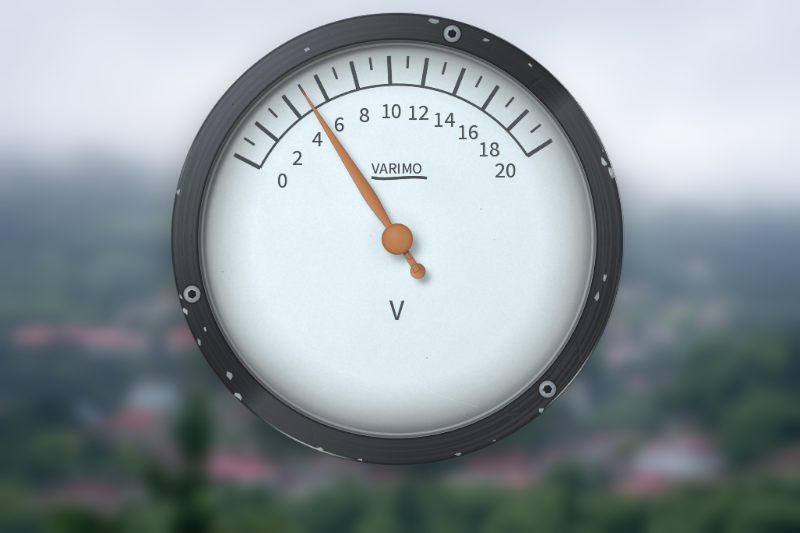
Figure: 5,V
